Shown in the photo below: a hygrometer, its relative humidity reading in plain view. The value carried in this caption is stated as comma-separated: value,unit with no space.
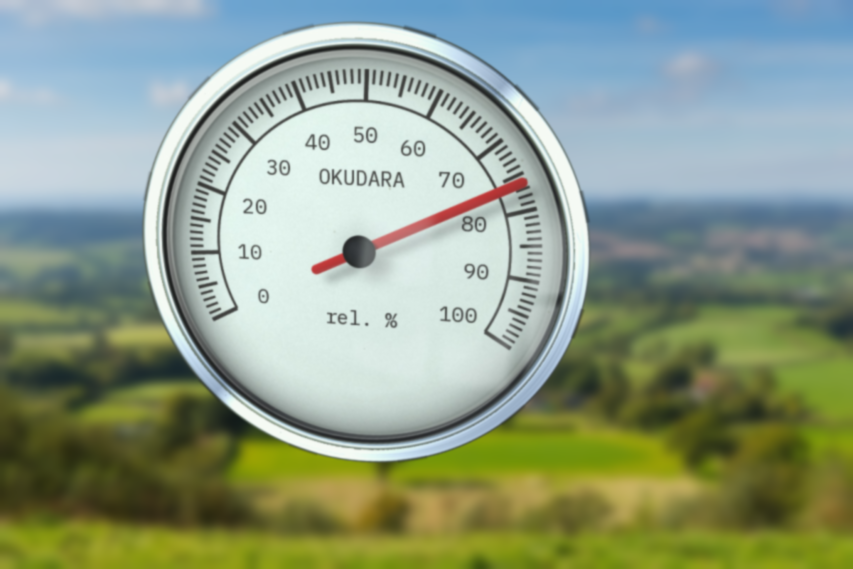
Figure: 76,%
